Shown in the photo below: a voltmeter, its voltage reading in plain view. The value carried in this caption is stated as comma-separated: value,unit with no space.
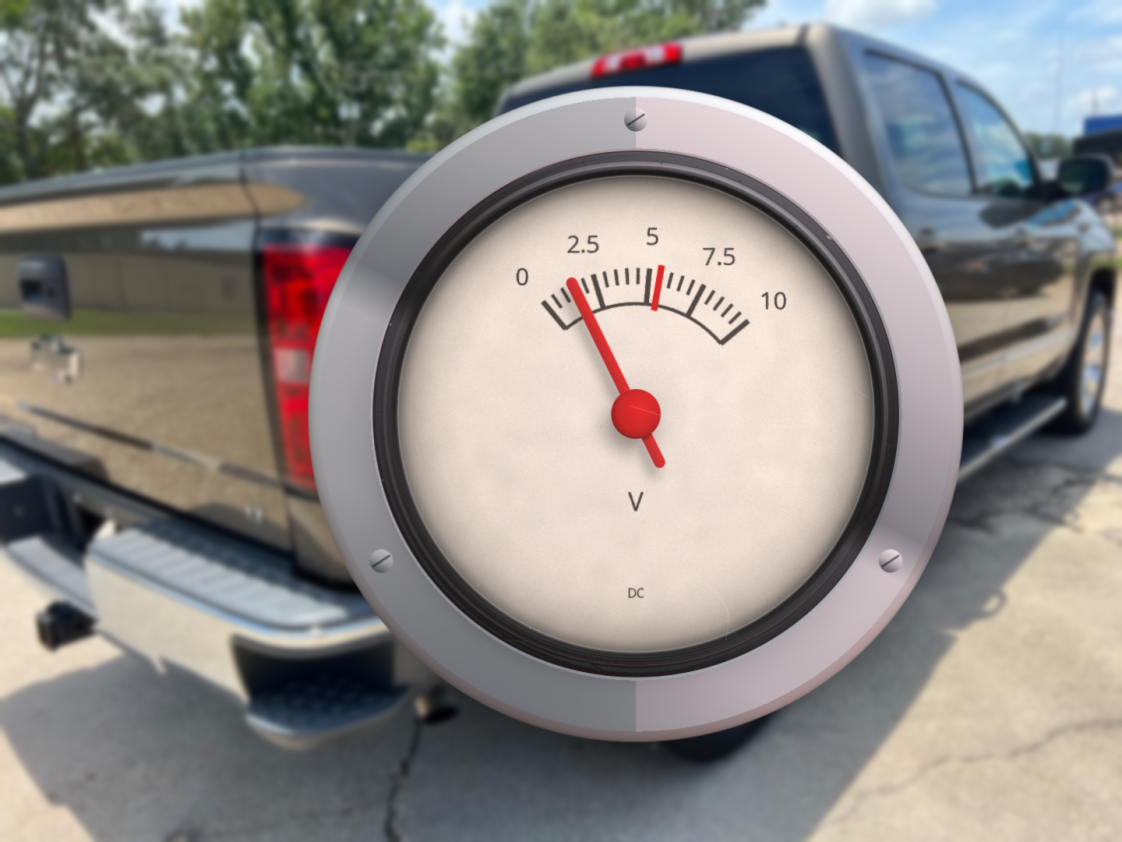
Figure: 1.5,V
